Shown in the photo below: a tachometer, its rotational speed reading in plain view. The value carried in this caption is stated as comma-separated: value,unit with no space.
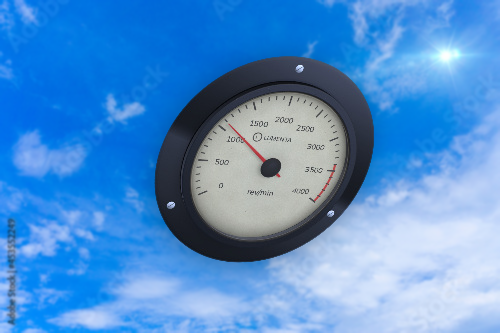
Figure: 1100,rpm
